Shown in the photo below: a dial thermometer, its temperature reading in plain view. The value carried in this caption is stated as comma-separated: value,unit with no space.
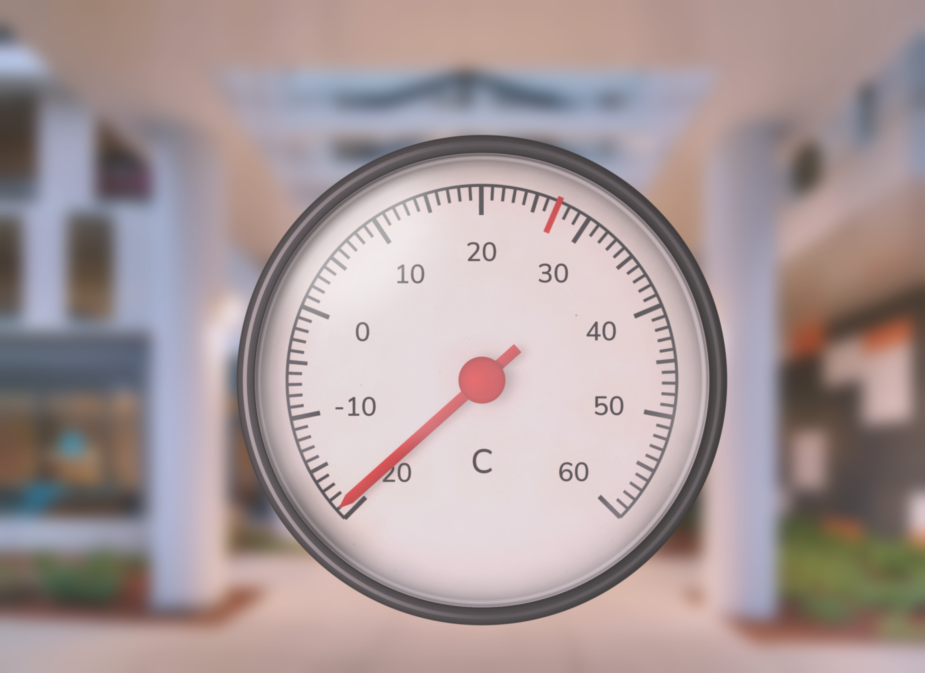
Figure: -19,°C
